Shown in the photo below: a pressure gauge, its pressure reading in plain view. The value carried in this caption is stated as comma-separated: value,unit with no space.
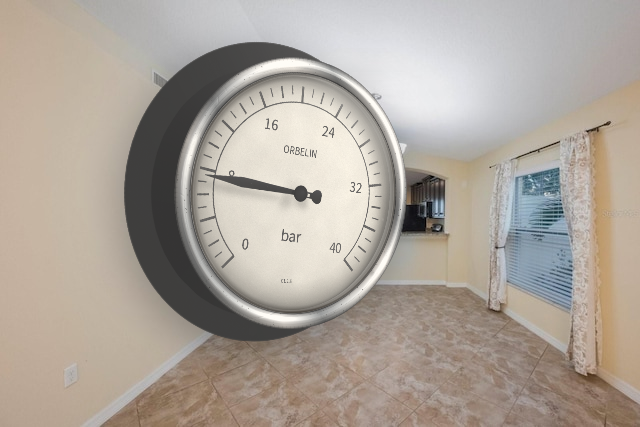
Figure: 7.5,bar
